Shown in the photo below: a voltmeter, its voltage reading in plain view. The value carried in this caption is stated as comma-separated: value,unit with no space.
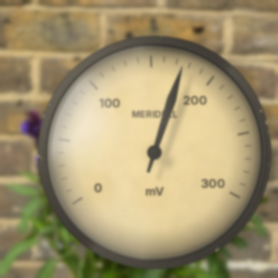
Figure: 175,mV
